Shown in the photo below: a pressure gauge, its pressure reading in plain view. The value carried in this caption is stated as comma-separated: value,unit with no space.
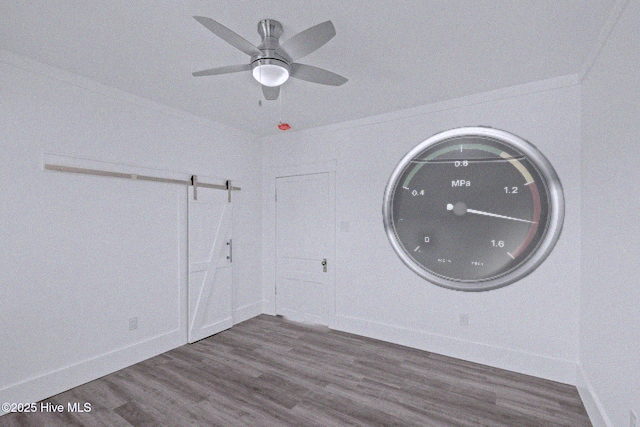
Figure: 1.4,MPa
